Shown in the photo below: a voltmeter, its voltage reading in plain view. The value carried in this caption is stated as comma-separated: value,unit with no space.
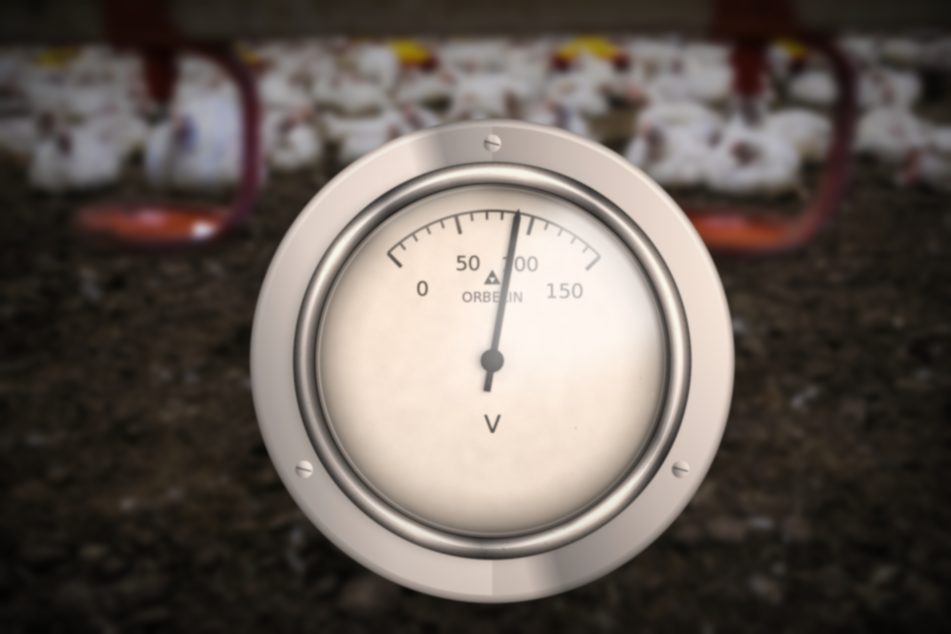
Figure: 90,V
